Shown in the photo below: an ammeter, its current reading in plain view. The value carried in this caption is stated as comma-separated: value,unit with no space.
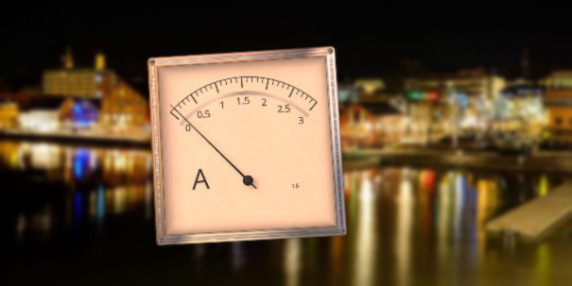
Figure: 0.1,A
